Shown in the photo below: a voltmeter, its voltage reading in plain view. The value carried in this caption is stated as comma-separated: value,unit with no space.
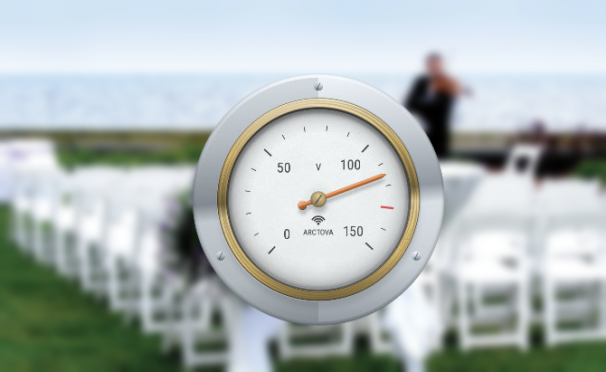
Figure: 115,V
